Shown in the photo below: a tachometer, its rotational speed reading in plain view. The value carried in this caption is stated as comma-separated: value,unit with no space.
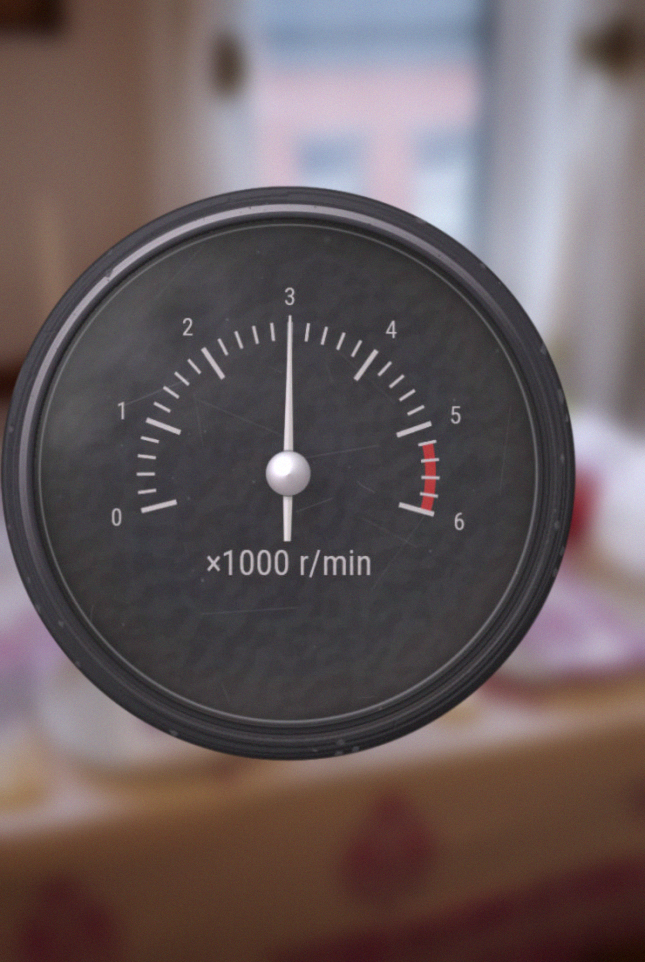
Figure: 3000,rpm
